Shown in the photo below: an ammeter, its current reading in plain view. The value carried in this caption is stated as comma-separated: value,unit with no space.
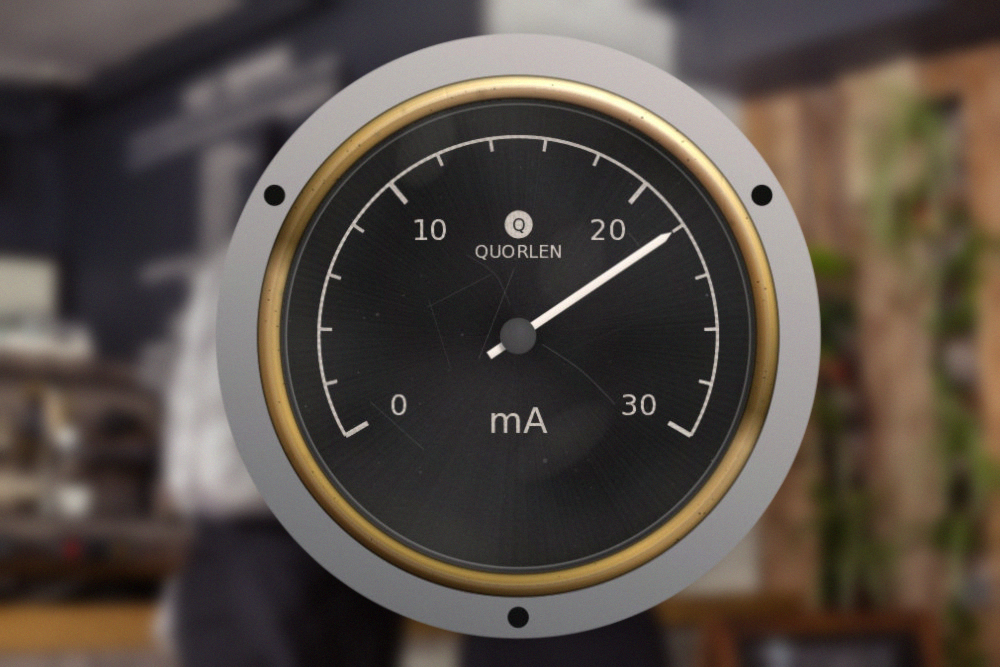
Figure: 22,mA
